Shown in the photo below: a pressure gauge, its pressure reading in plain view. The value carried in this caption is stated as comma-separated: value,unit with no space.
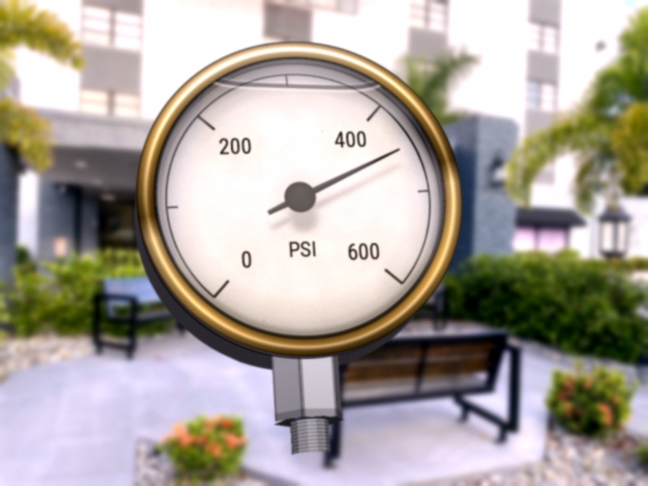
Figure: 450,psi
